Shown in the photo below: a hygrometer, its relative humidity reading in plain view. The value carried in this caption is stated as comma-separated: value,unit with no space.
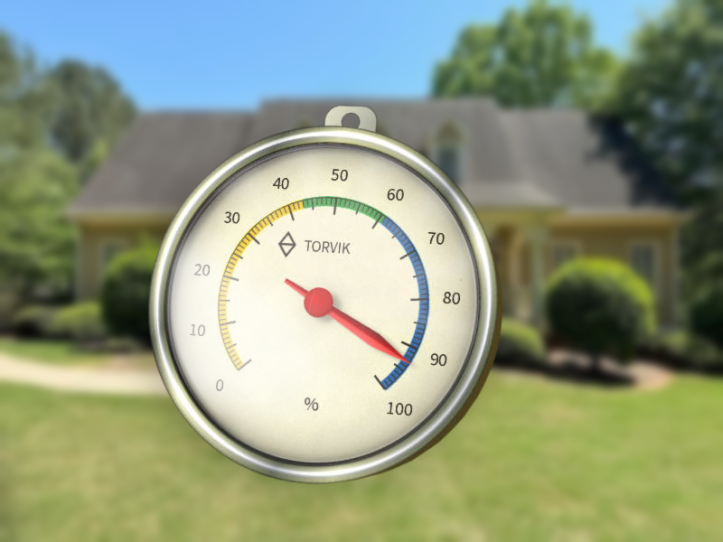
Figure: 93,%
